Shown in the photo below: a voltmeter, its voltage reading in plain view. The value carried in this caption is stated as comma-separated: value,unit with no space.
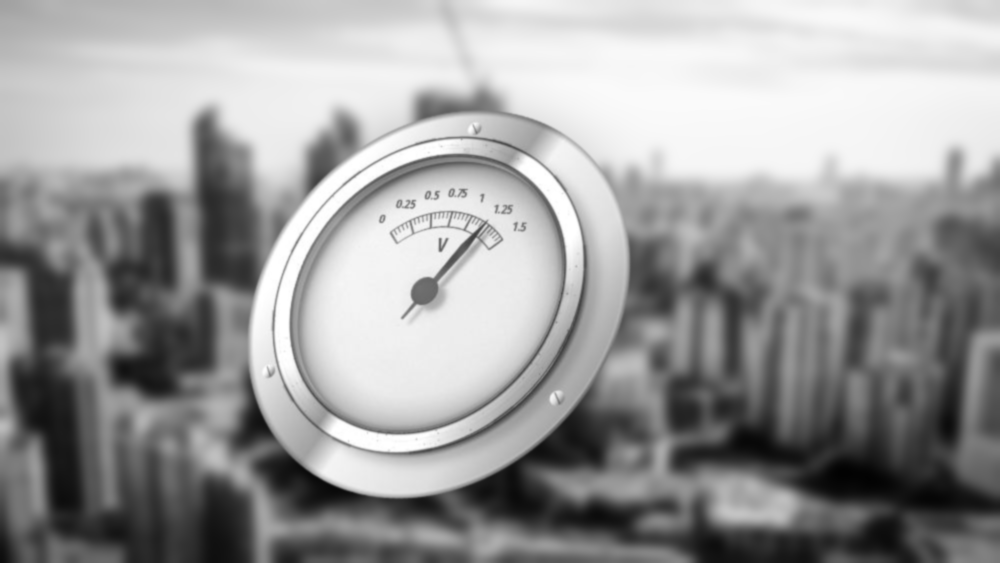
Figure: 1.25,V
